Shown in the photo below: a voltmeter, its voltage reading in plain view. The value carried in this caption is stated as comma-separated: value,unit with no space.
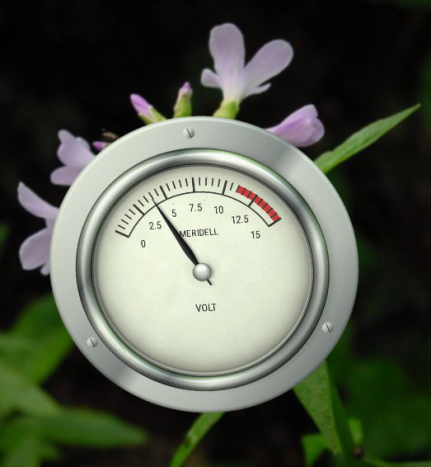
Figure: 4,V
